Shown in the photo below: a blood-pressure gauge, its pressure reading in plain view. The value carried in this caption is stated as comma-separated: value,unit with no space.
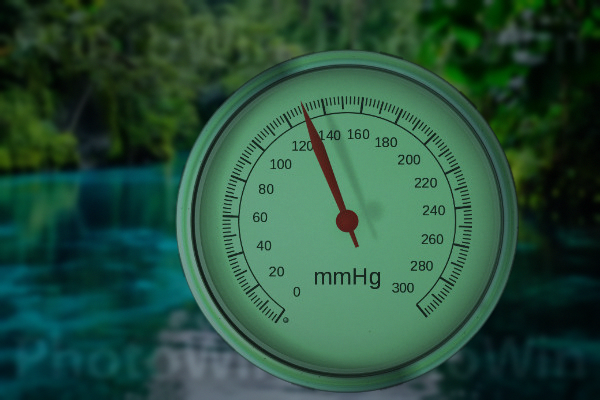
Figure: 130,mmHg
